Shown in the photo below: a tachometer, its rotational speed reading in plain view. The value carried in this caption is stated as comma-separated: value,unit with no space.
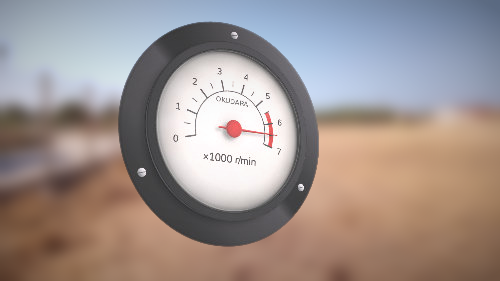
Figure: 6500,rpm
